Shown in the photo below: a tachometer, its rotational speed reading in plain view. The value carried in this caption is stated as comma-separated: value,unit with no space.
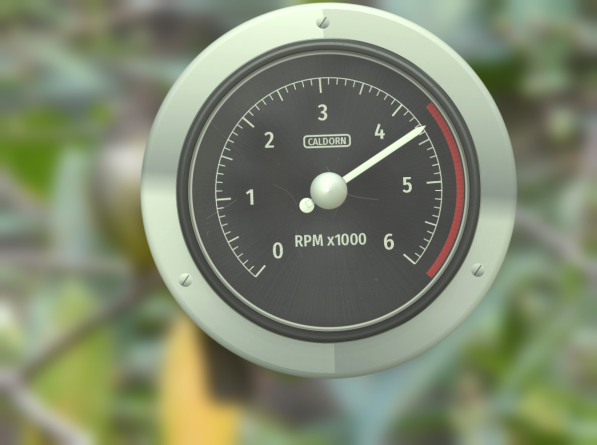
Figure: 4350,rpm
